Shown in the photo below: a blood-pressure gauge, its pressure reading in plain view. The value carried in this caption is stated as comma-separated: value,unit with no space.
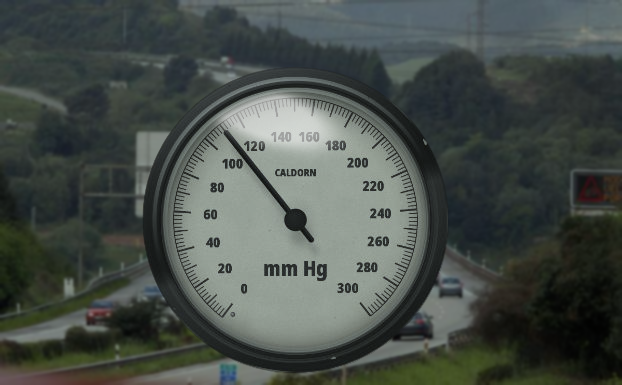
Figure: 110,mmHg
